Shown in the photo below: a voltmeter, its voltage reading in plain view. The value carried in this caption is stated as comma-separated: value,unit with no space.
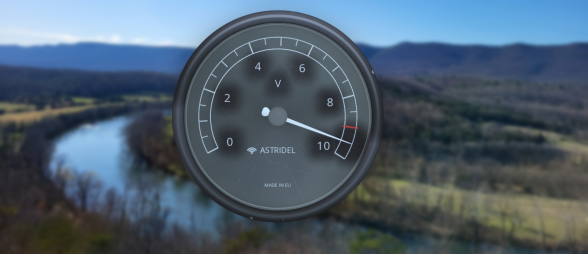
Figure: 9.5,V
